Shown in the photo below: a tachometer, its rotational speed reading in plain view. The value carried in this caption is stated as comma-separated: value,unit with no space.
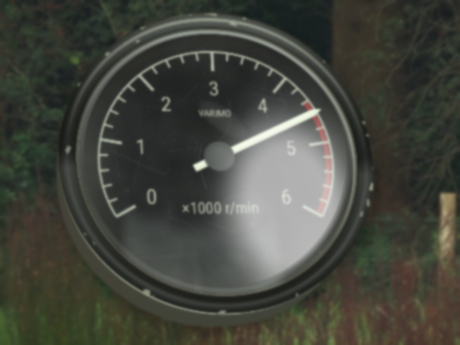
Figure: 4600,rpm
